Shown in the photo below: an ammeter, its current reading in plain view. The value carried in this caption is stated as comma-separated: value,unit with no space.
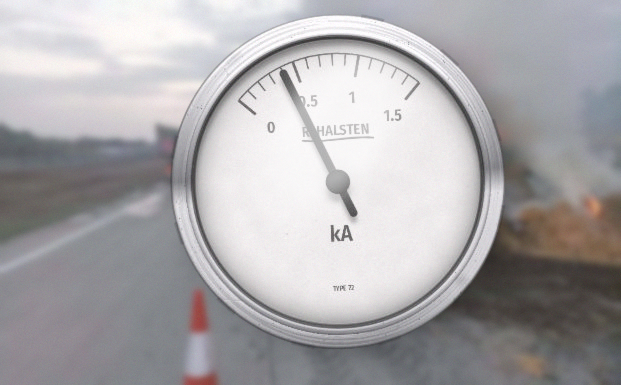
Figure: 0.4,kA
